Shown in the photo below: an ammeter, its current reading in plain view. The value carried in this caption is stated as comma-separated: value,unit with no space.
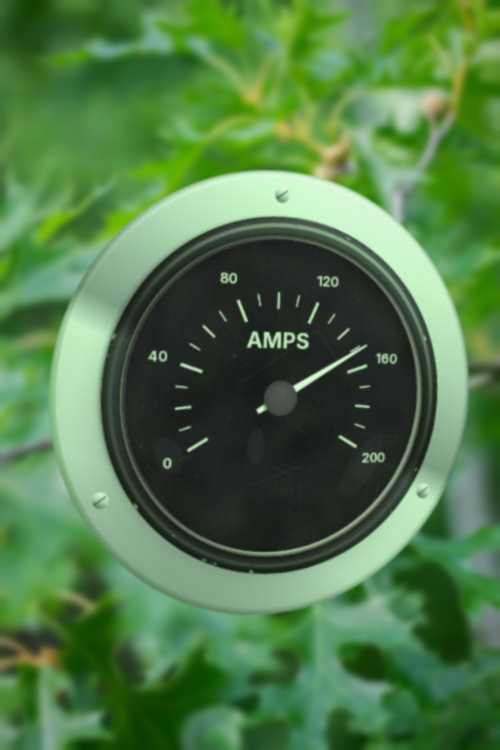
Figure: 150,A
